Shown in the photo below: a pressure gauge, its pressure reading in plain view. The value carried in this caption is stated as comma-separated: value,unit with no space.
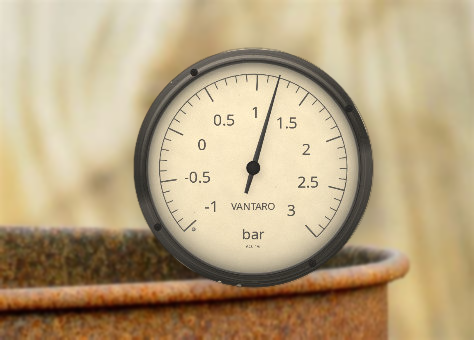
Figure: 1.2,bar
